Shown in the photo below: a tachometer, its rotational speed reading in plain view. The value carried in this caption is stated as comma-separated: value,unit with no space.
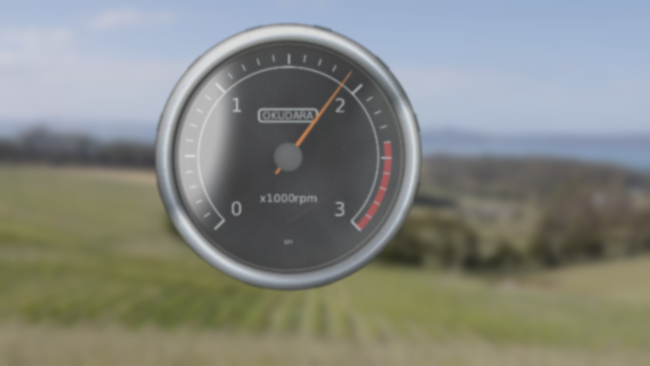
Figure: 1900,rpm
